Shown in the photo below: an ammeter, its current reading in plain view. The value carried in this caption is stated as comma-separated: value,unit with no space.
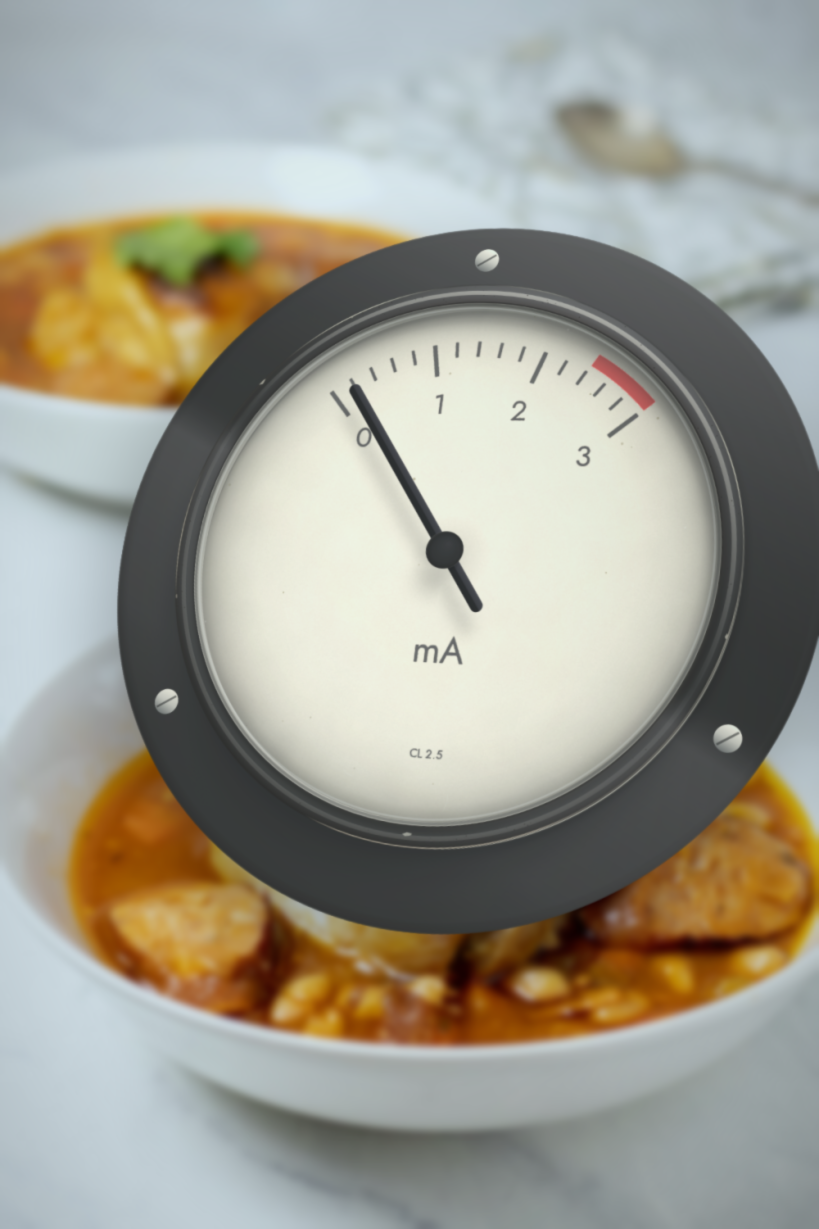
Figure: 0.2,mA
